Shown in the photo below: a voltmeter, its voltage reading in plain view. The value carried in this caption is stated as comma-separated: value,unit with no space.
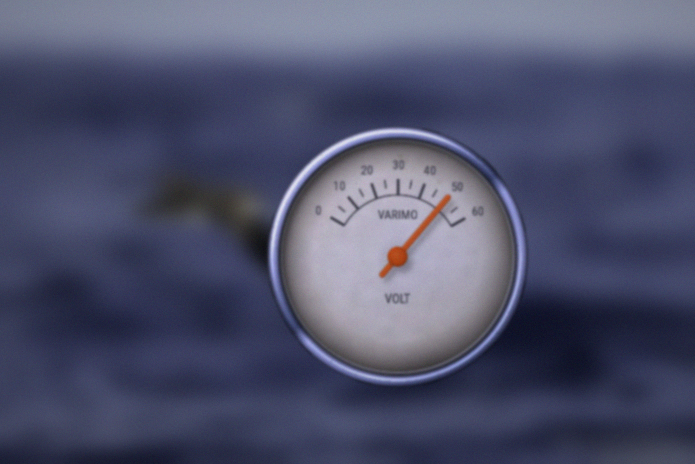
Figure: 50,V
